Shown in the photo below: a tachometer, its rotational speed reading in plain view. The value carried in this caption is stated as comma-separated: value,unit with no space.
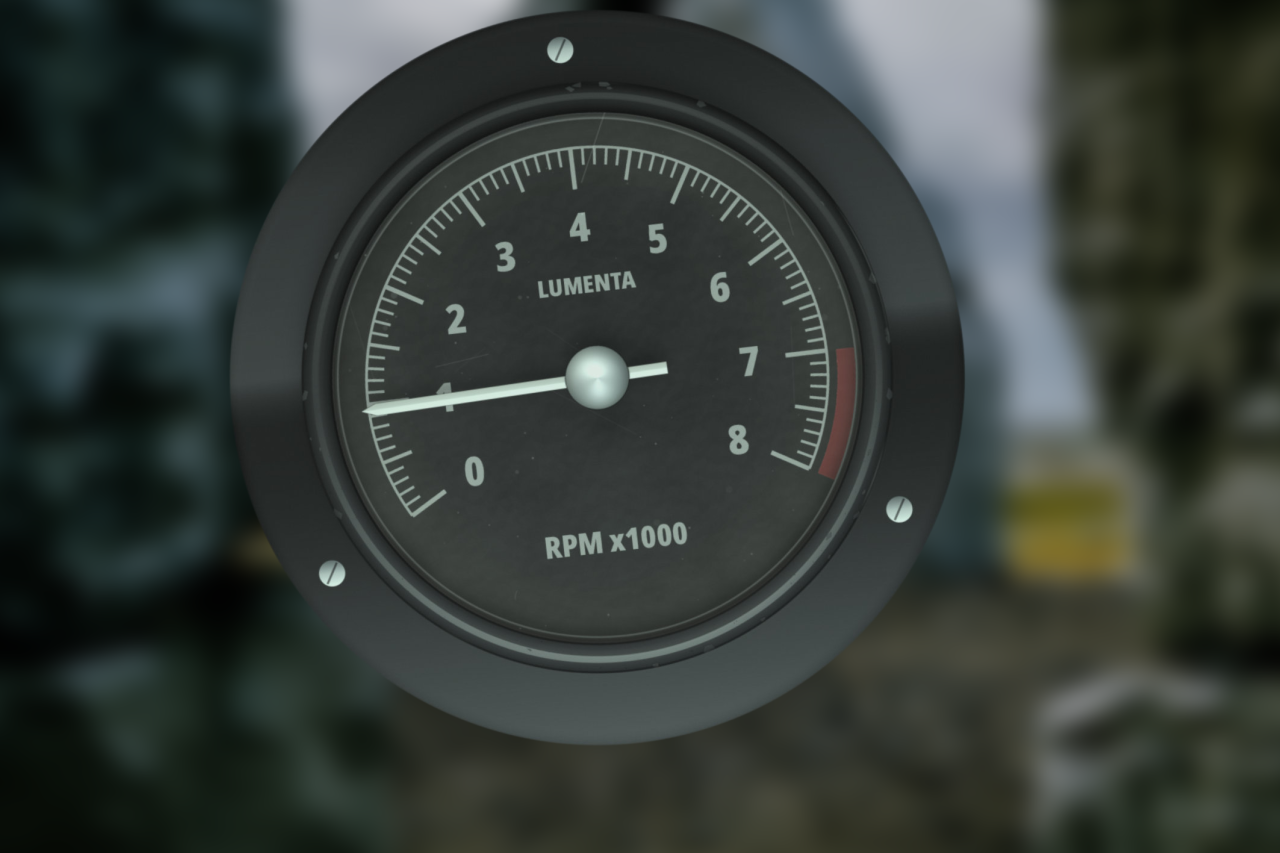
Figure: 950,rpm
